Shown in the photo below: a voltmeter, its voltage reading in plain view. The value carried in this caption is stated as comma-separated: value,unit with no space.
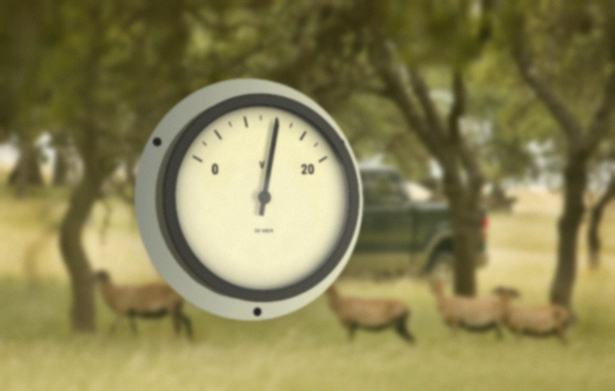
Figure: 12,V
